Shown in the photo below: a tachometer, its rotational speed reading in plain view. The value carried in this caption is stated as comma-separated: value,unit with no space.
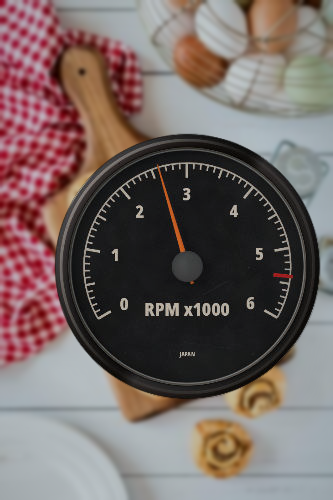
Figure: 2600,rpm
